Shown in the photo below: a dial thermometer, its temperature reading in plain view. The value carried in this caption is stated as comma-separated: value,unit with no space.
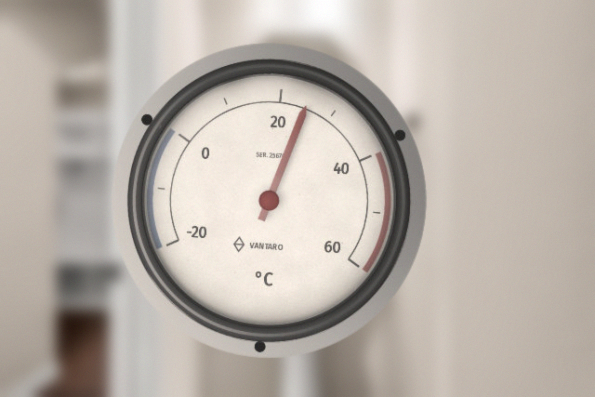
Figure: 25,°C
